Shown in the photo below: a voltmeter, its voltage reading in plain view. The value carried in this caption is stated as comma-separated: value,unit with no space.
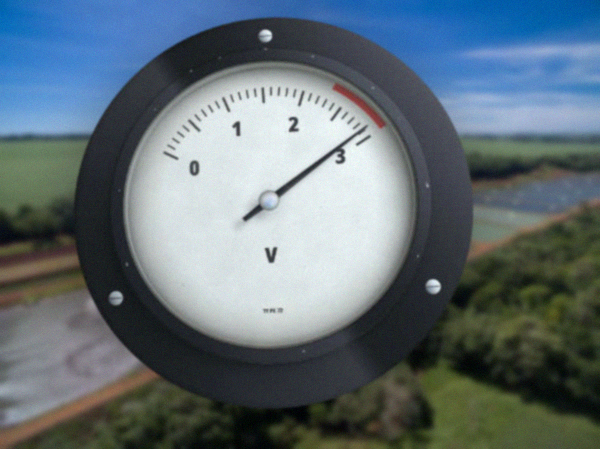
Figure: 2.9,V
